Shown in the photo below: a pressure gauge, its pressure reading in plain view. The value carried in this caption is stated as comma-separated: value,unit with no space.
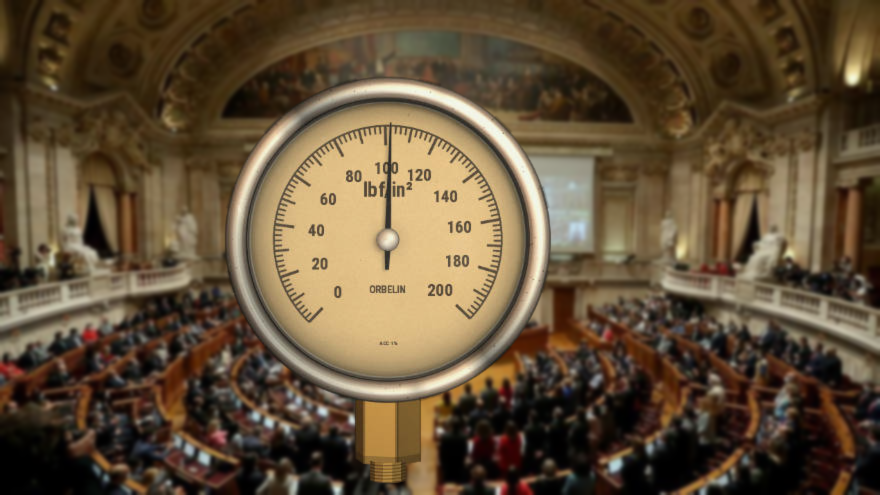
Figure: 102,psi
